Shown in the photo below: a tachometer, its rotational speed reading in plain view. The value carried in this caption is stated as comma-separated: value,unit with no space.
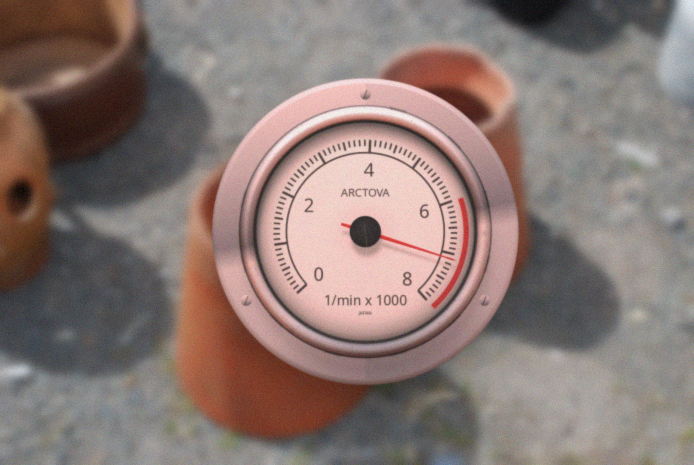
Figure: 7100,rpm
